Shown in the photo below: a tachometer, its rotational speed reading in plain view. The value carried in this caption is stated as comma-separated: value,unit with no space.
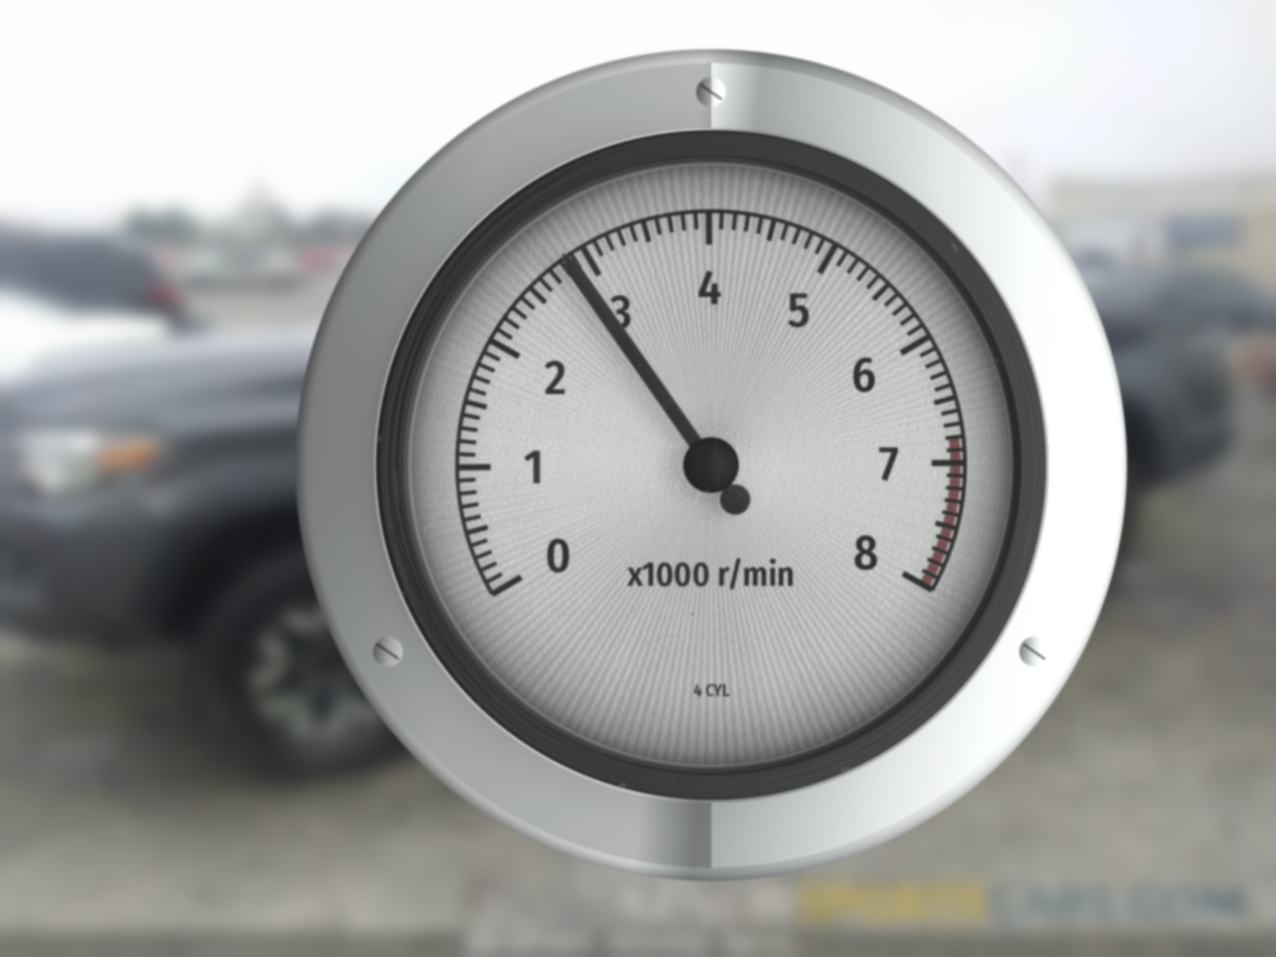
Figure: 2850,rpm
